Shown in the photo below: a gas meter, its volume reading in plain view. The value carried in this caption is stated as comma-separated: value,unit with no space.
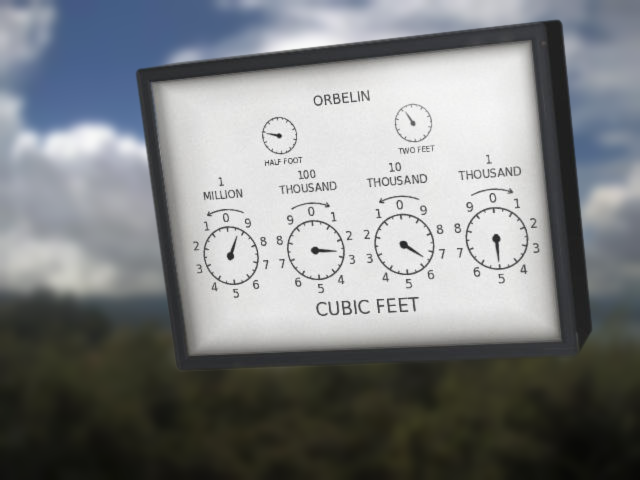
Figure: 926500,ft³
